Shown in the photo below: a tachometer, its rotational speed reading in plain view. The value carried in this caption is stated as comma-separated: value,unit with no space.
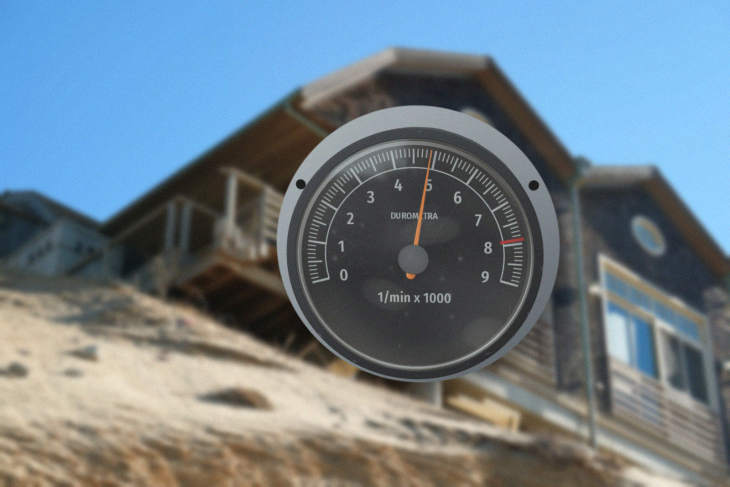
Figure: 4900,rpm
